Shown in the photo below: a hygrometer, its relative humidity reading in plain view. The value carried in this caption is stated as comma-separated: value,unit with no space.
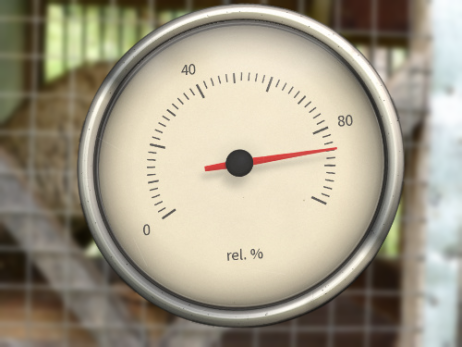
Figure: 86,%
